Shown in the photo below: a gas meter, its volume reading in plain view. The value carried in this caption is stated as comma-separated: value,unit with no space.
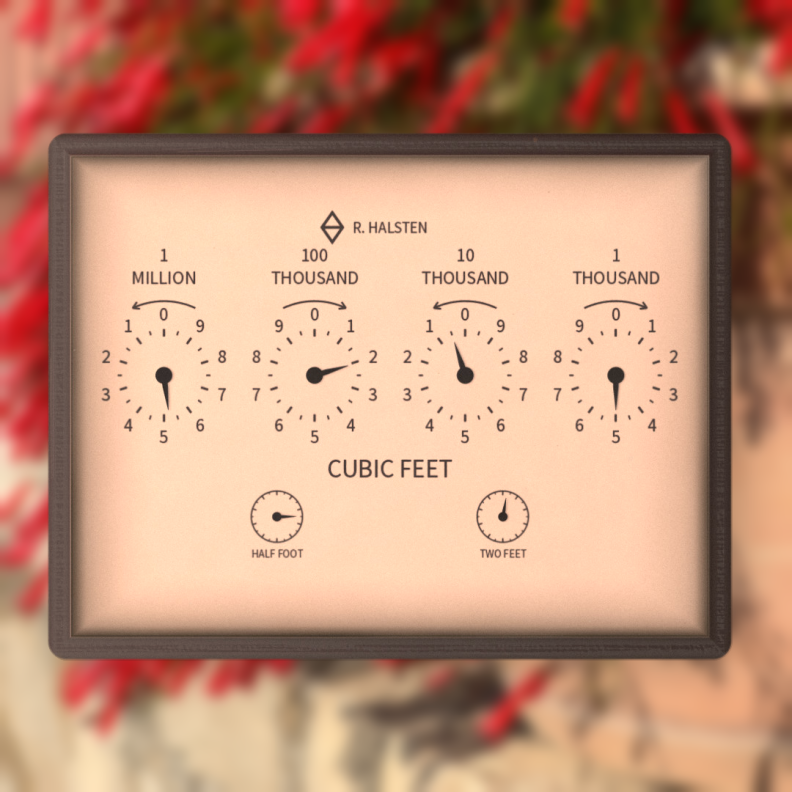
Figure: 520500,ft³
